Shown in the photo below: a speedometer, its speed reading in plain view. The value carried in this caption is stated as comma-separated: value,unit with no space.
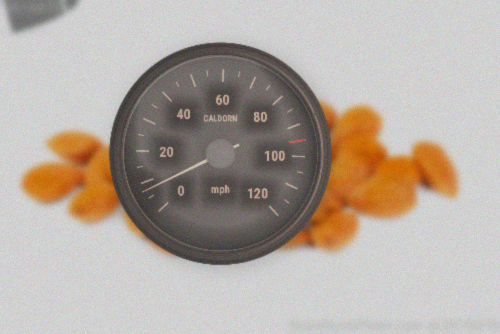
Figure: 7.5,mph
